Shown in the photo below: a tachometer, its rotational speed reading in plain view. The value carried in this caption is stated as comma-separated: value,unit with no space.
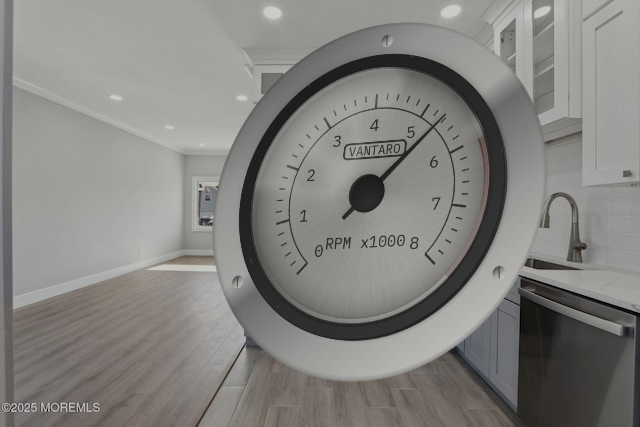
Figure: 5400,rpm
